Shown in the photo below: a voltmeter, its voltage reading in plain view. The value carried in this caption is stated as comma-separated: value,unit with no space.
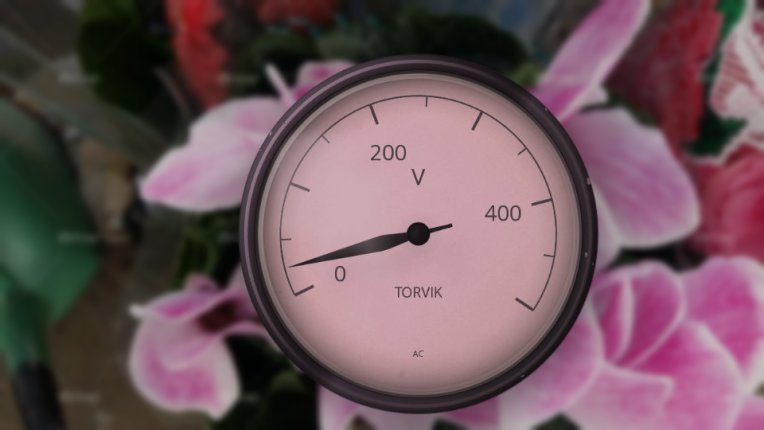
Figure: 25,V
